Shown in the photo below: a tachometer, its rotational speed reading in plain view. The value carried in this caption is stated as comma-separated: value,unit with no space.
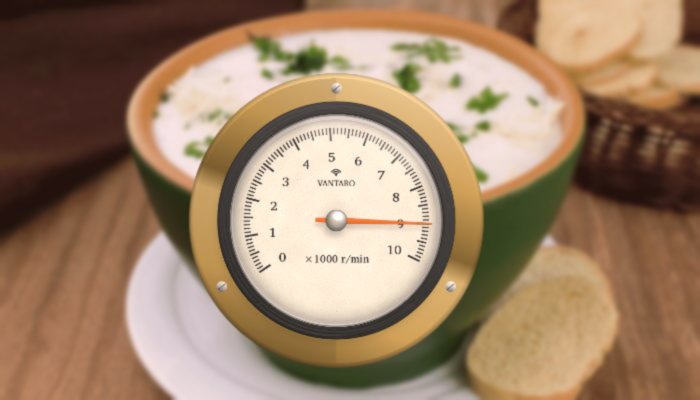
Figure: 9000,rpm
